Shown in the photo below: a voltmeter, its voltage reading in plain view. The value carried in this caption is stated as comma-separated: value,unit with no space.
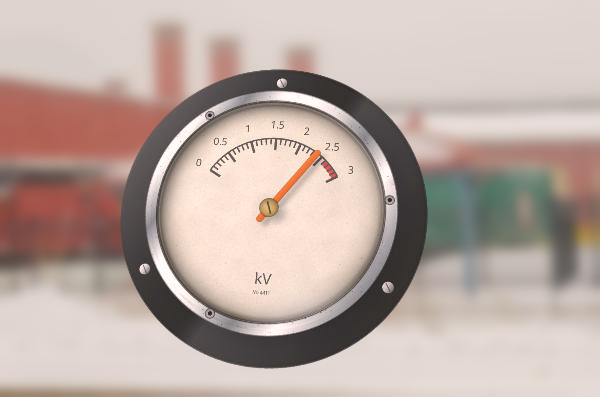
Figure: 2.4,kV
